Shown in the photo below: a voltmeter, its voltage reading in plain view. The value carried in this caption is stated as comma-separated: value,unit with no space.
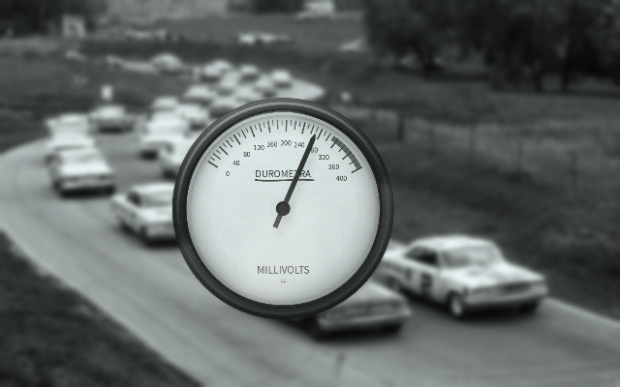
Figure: 270,mV
